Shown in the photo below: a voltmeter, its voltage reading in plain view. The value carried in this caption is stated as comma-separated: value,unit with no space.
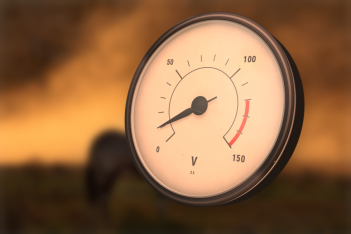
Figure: 10,V
